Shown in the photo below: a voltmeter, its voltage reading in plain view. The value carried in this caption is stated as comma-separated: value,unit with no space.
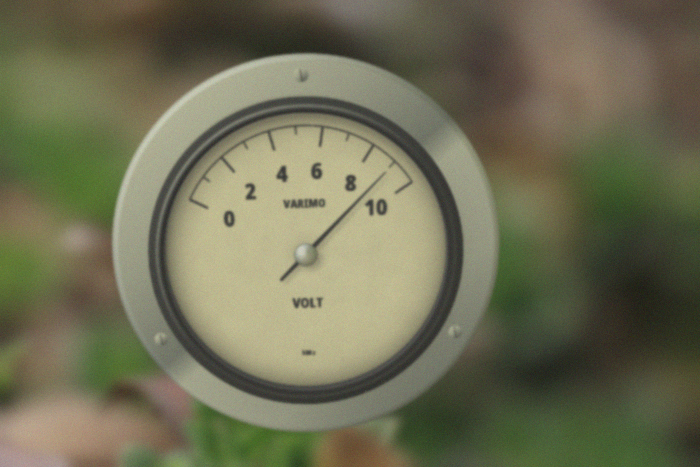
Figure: 9,V
